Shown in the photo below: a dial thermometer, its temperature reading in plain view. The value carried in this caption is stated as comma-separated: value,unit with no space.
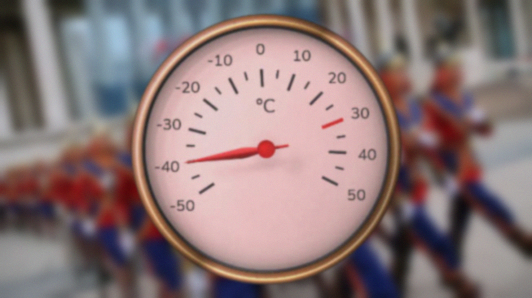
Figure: -40,°C
